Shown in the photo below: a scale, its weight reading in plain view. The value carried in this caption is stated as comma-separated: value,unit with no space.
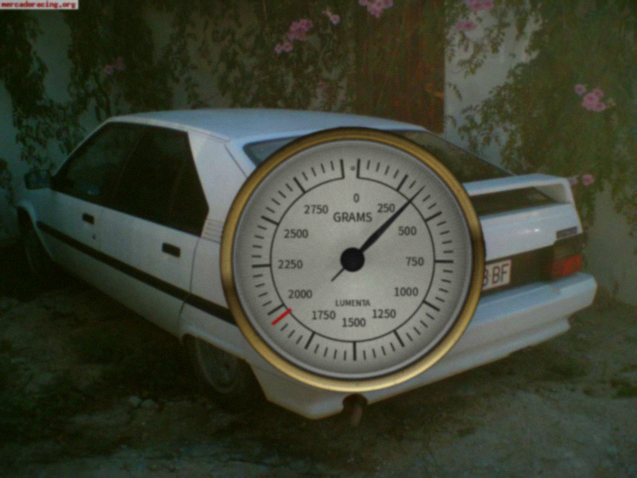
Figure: 350,g
